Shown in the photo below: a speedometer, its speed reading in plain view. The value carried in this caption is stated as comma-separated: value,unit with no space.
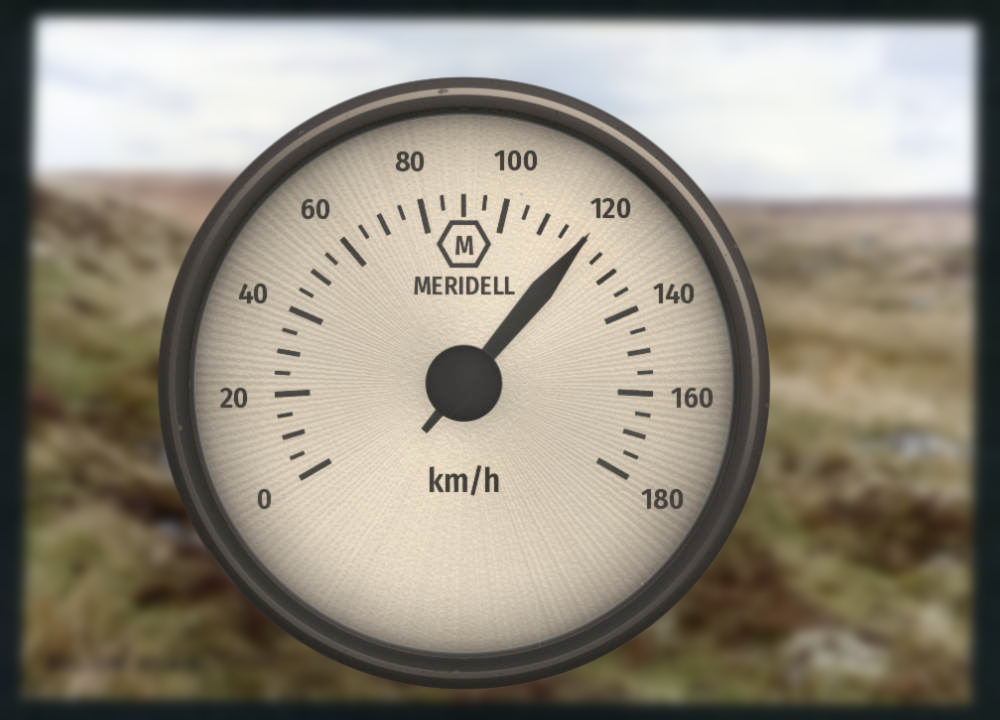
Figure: 120,km/h
